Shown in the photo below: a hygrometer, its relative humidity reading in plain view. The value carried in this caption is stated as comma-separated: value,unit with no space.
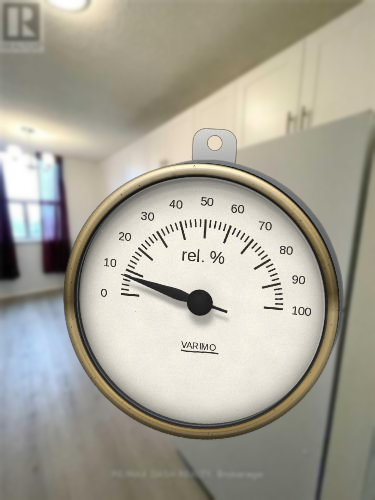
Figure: 8,%
